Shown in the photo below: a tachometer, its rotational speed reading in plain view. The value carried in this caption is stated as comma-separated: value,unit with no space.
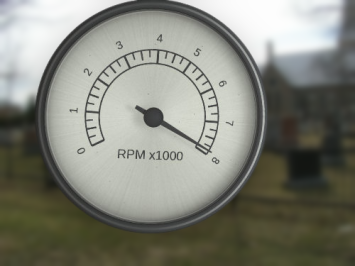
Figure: 7875,rpm
